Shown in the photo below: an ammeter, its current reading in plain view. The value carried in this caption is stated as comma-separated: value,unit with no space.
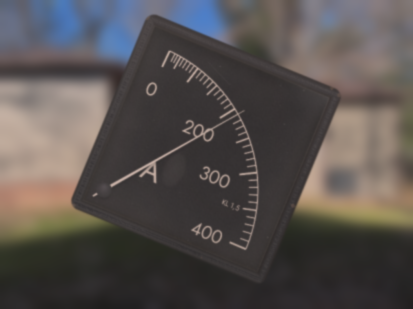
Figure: 210,A
